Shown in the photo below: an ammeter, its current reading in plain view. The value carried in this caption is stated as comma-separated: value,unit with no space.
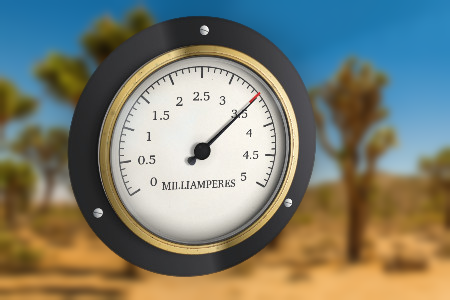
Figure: 3.5,mA
